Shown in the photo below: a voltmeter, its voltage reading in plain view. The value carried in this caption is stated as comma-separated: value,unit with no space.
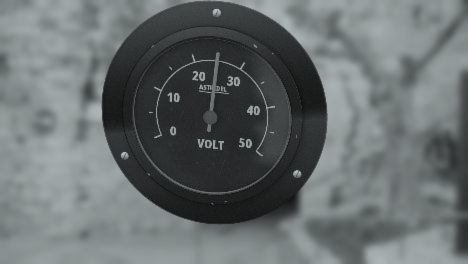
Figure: 25,V
